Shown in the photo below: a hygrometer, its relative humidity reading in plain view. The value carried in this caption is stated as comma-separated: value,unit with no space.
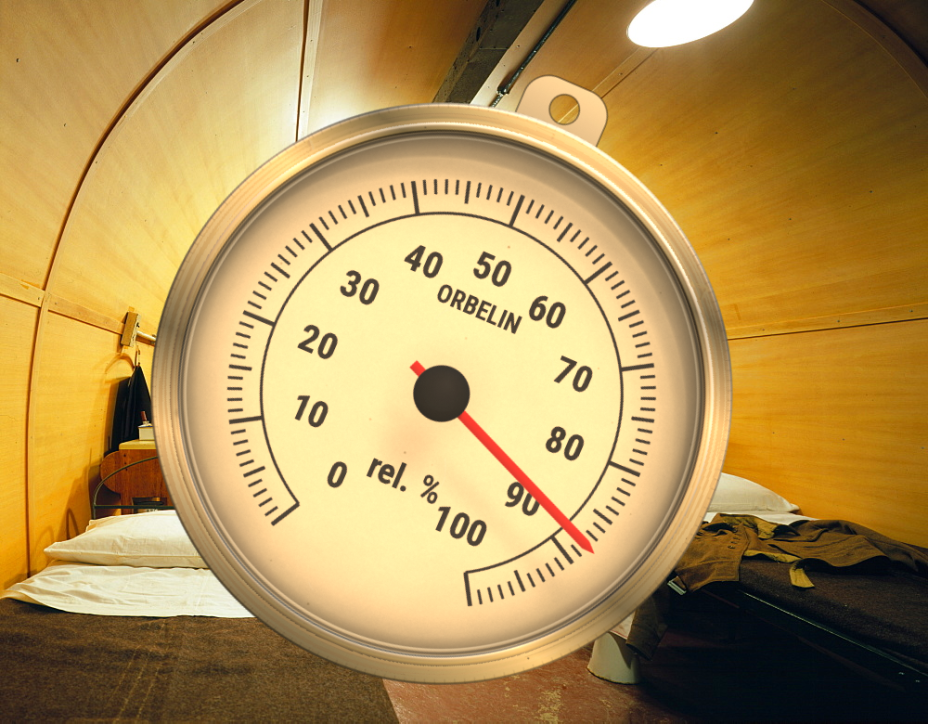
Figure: 88,%
